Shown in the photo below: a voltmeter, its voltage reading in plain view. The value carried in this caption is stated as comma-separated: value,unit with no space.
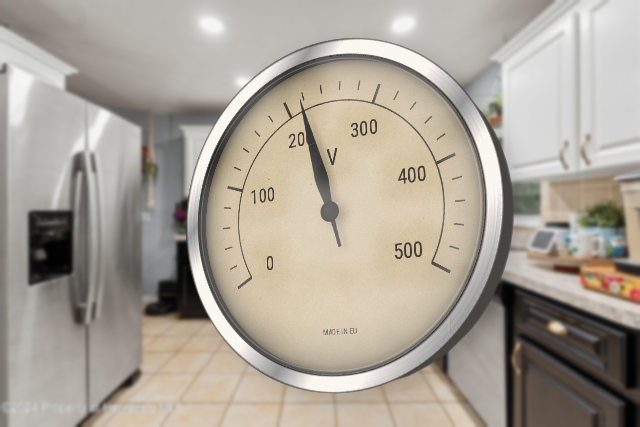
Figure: 220,V
